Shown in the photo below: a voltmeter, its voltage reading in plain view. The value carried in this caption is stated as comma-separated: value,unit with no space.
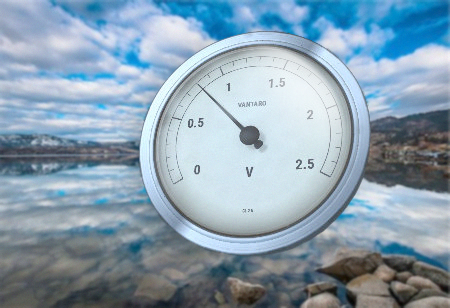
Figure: 0.8,V
